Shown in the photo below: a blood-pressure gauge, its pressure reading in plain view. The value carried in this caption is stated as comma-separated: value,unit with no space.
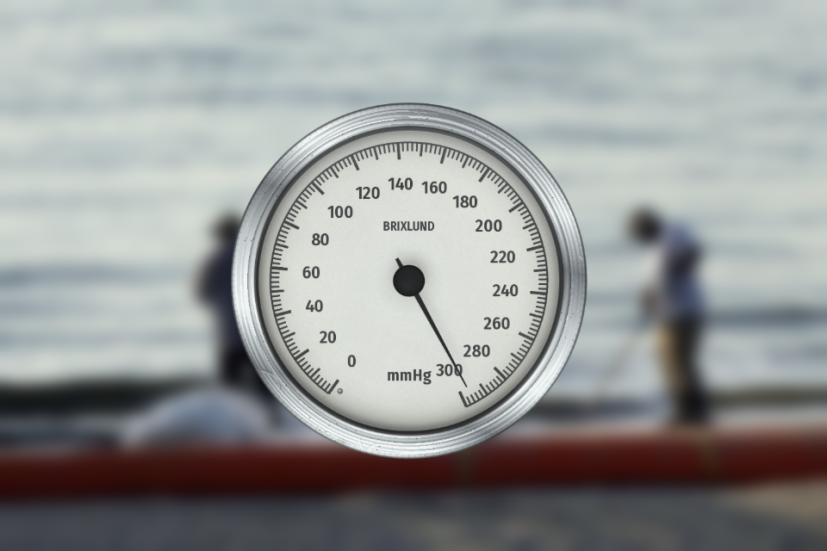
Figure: 296,mmHg
